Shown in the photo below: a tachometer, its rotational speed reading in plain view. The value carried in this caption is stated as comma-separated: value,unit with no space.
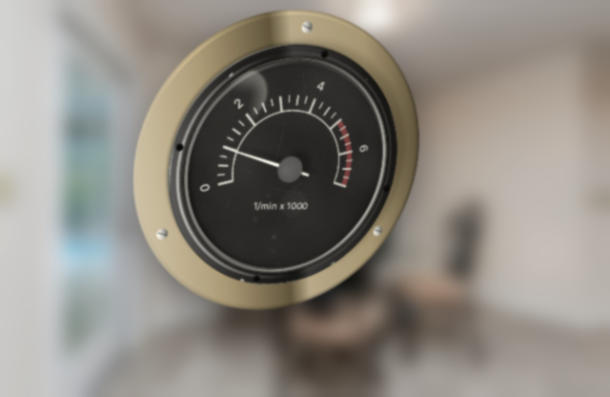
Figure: 1000,rpm
